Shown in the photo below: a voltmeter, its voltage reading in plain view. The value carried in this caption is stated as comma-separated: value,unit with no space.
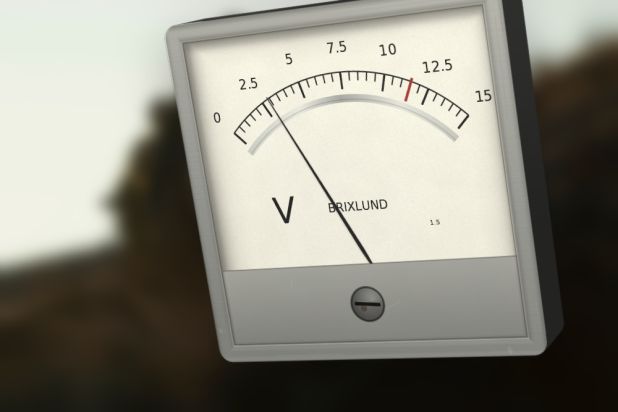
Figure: 3,V
